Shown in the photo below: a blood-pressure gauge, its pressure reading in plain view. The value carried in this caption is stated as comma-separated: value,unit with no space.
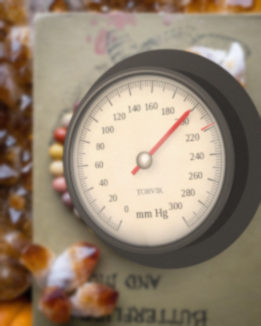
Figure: 200,mmHg
